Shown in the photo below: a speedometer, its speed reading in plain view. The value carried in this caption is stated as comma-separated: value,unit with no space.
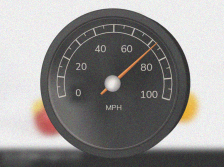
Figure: 72.5,mph
